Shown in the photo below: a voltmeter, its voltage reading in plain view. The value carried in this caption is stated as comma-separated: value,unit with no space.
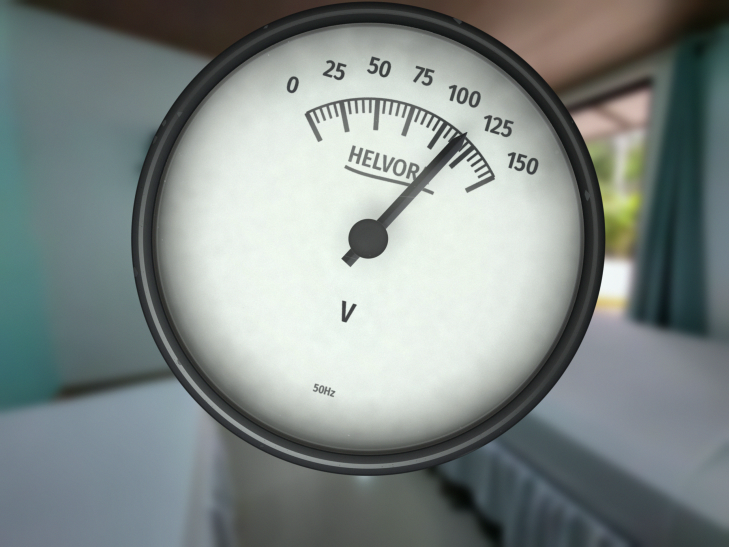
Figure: 115,V
